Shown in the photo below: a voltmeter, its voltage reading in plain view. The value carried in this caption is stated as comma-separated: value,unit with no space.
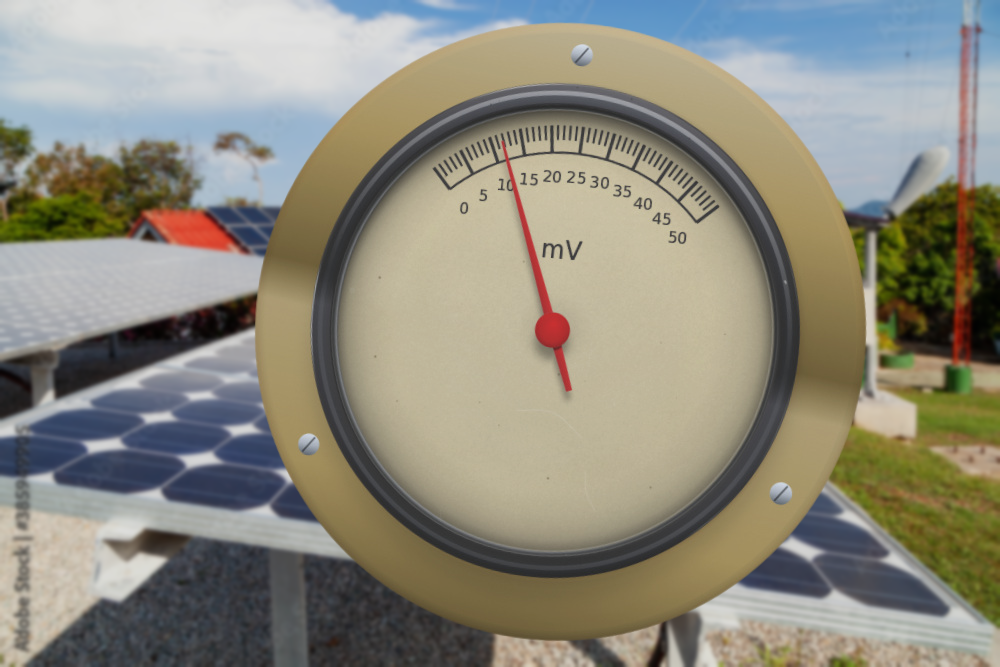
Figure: 12,mV
